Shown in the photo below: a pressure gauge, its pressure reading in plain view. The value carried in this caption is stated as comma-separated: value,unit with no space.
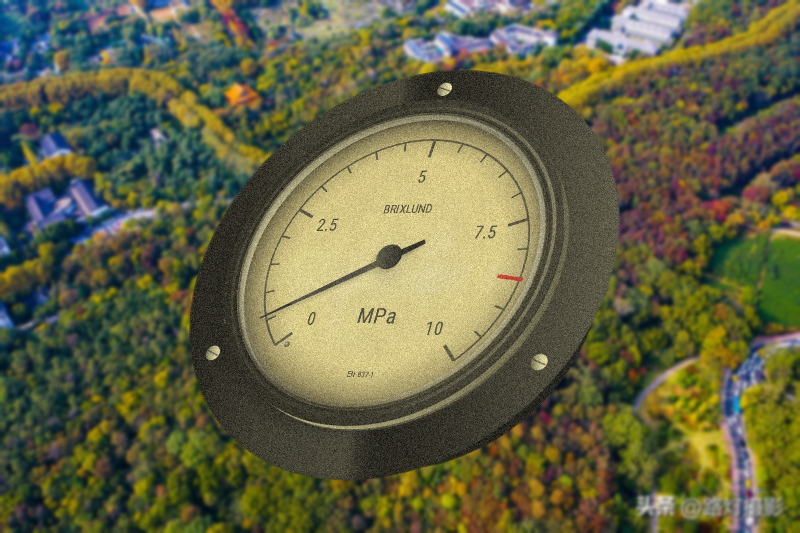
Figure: 0.5,MPa
